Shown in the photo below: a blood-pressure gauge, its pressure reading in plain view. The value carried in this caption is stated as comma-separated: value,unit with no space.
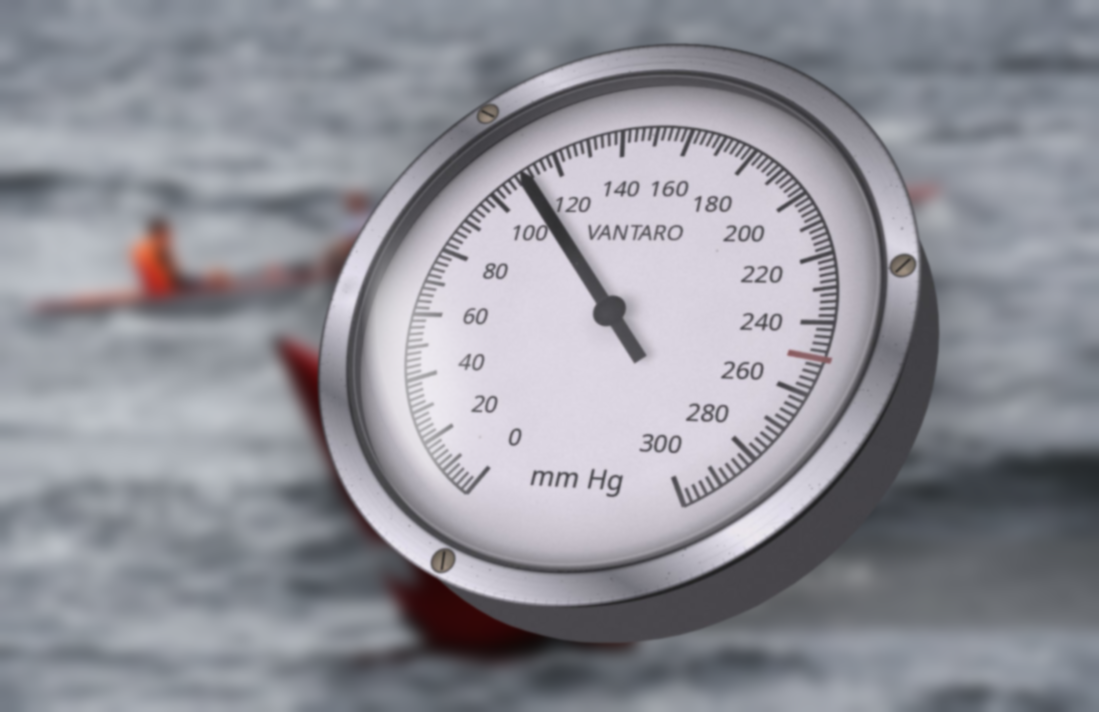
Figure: 110,mmHg
